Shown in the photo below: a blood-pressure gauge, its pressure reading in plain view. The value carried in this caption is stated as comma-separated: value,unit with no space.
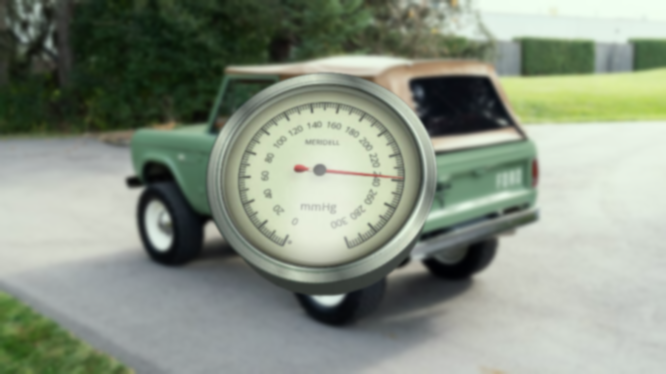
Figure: 240,mmHg
